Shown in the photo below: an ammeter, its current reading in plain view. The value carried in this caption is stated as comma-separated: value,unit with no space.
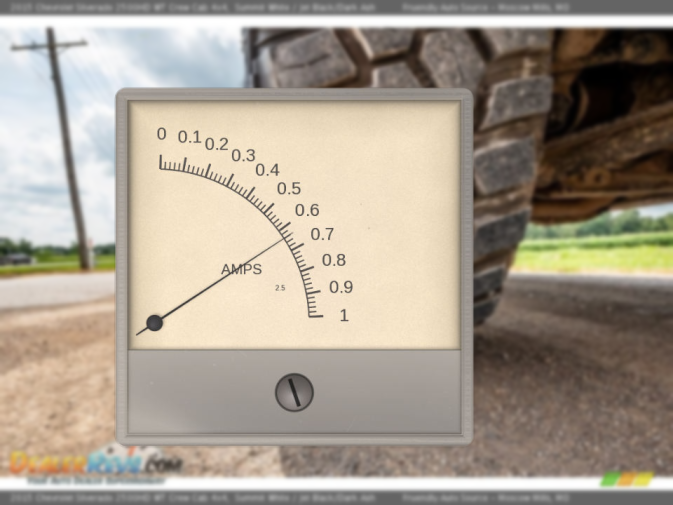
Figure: 0.64,A
